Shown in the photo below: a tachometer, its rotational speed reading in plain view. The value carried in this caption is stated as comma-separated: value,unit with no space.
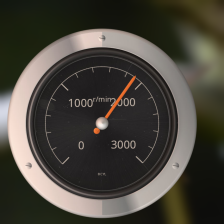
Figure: 1900,rpm
